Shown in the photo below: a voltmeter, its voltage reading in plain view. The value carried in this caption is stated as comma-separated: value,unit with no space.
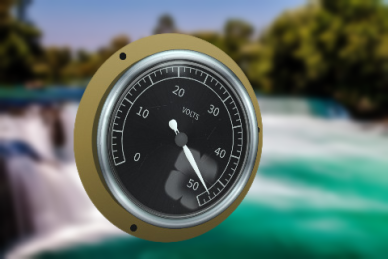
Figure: 48,V
